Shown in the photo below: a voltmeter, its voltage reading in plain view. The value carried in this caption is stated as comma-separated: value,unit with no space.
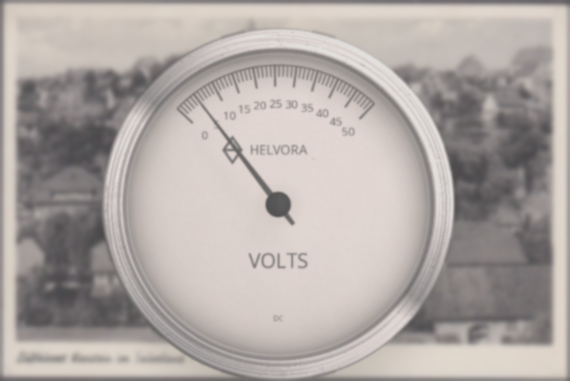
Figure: 5,V
